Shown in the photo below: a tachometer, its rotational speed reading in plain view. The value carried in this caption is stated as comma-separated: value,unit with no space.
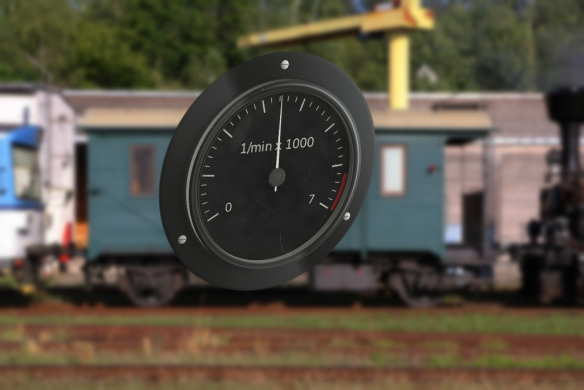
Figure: 3400,rpm
